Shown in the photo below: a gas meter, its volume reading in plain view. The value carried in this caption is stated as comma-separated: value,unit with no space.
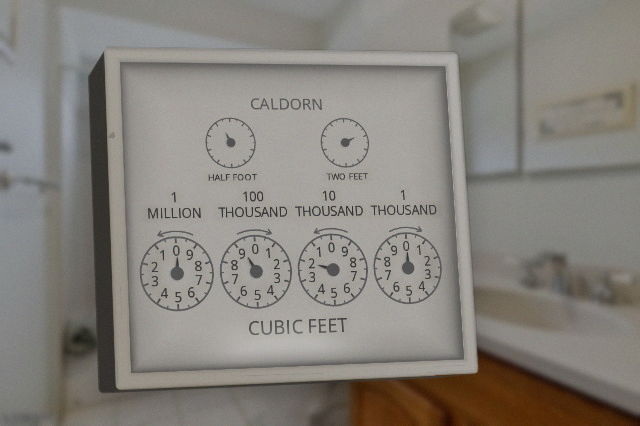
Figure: 992000,ft³
